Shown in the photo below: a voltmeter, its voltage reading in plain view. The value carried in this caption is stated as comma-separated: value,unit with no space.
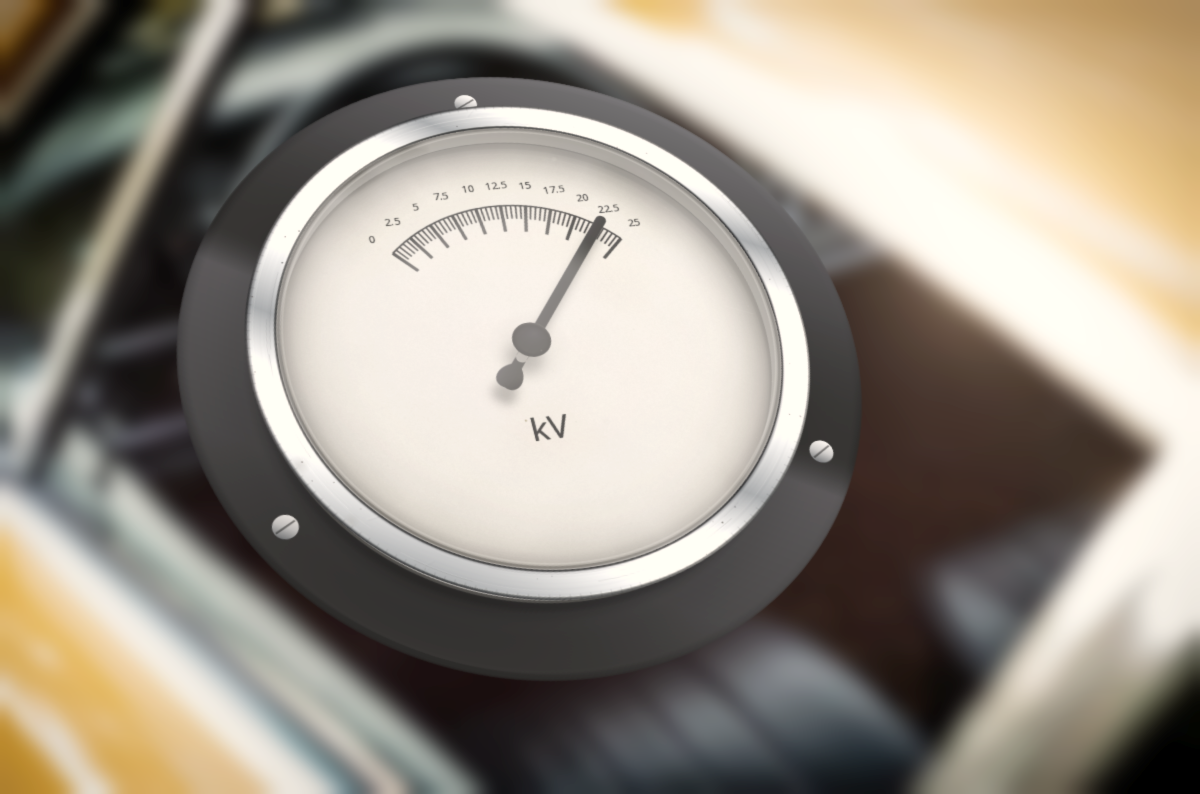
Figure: 22.5,kV
